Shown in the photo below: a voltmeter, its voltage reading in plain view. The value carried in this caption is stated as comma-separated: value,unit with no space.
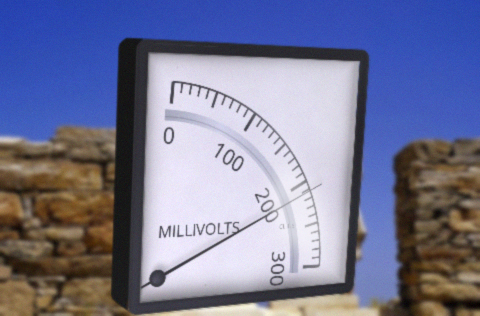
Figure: 210,mV
